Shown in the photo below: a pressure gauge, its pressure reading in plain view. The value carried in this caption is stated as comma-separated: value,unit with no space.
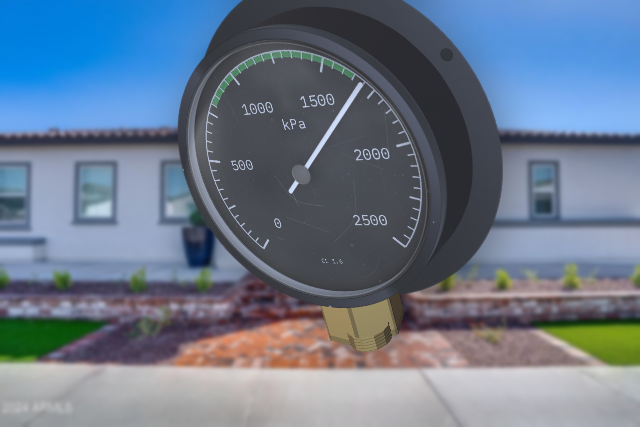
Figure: 1700,kPa
